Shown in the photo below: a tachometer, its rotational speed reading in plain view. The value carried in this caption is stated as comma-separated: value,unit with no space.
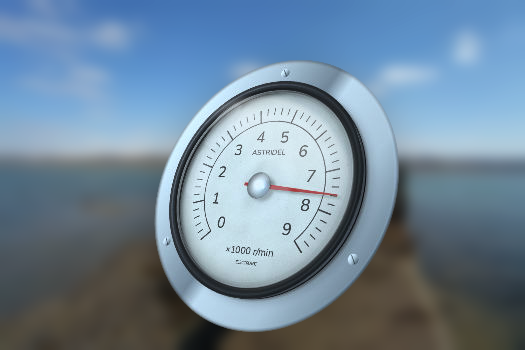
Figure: 7600,rpm
